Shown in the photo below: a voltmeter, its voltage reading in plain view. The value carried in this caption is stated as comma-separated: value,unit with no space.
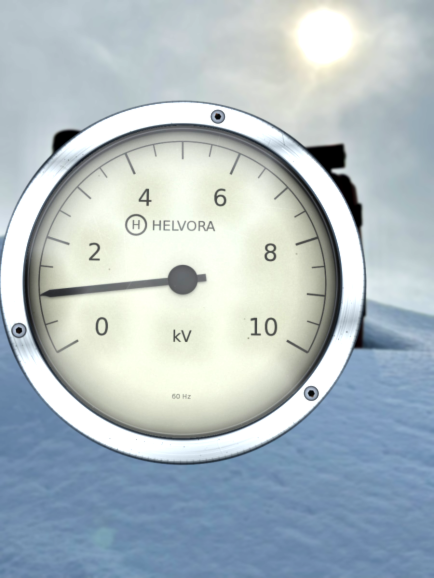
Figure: 1,kV
